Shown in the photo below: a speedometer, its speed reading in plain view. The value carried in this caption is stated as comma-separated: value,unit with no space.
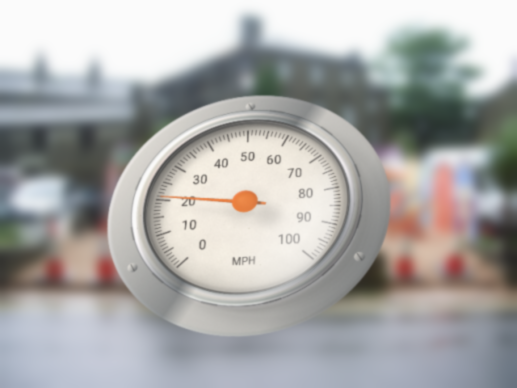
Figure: 20,mph
